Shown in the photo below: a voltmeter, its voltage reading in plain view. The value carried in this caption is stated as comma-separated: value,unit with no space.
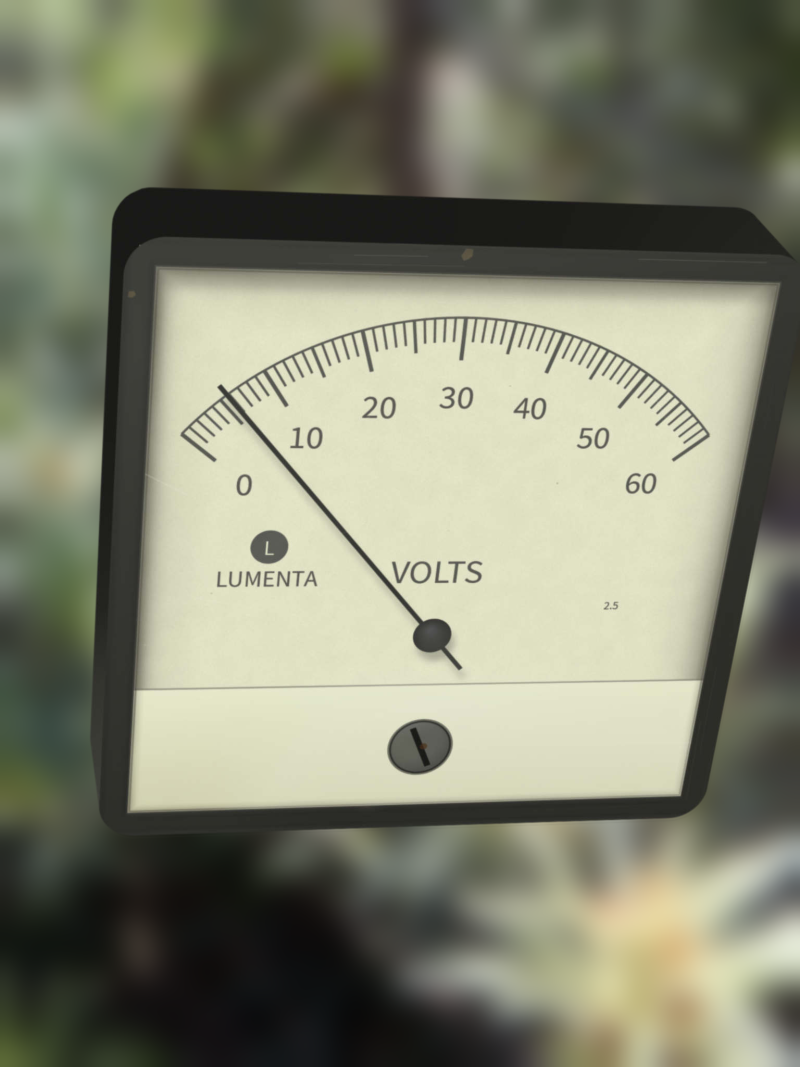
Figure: 6,V
